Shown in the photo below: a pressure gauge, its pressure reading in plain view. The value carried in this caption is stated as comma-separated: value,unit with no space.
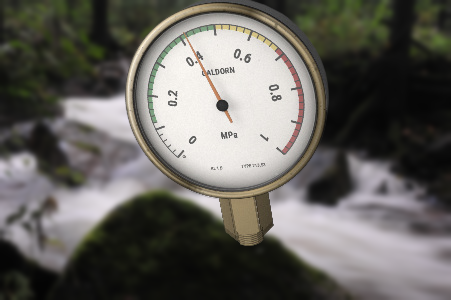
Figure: 0.42,MPa
